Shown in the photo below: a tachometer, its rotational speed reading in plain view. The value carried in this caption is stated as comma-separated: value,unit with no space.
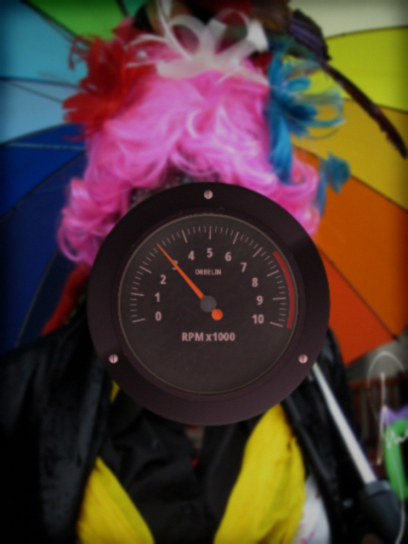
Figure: 3000,rpm
